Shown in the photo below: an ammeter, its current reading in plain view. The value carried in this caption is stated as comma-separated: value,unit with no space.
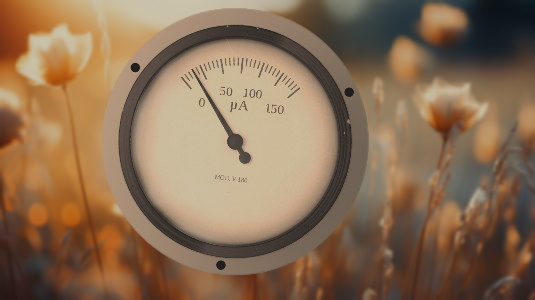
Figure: 15,µA
